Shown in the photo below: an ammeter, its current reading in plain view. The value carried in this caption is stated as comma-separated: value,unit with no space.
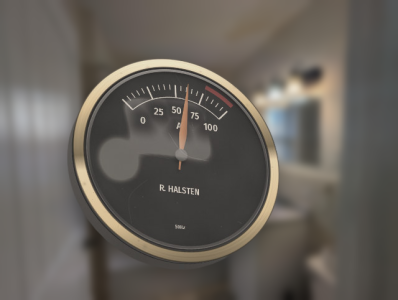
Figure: 60,A
